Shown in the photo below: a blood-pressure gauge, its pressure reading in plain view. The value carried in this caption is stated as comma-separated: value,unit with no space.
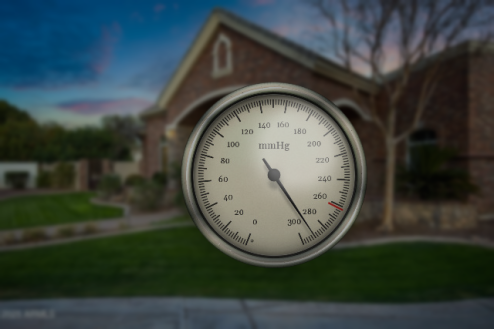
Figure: 290,mmHg
